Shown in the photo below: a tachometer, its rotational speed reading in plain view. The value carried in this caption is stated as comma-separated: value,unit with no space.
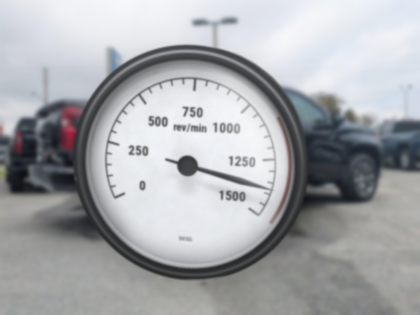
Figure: 1375,rpm
